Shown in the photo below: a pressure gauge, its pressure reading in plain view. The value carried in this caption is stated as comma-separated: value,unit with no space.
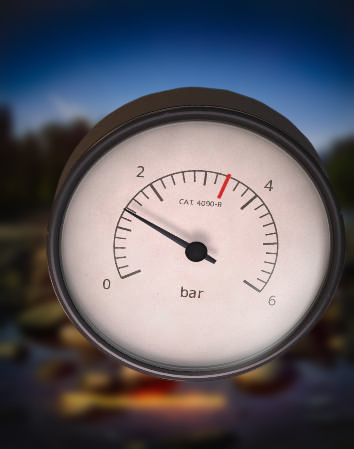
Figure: 1.4,bar
